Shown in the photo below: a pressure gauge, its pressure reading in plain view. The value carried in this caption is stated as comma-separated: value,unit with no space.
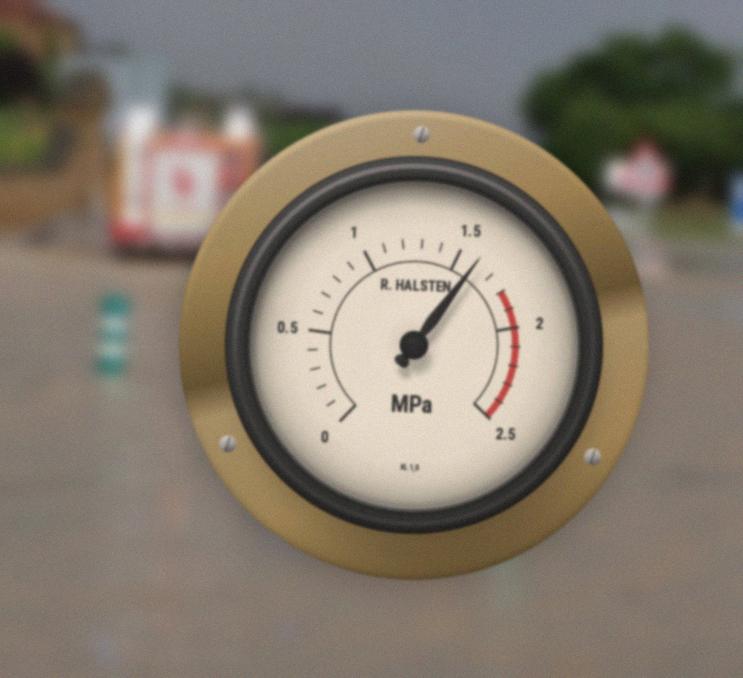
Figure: 1.6,MPa
